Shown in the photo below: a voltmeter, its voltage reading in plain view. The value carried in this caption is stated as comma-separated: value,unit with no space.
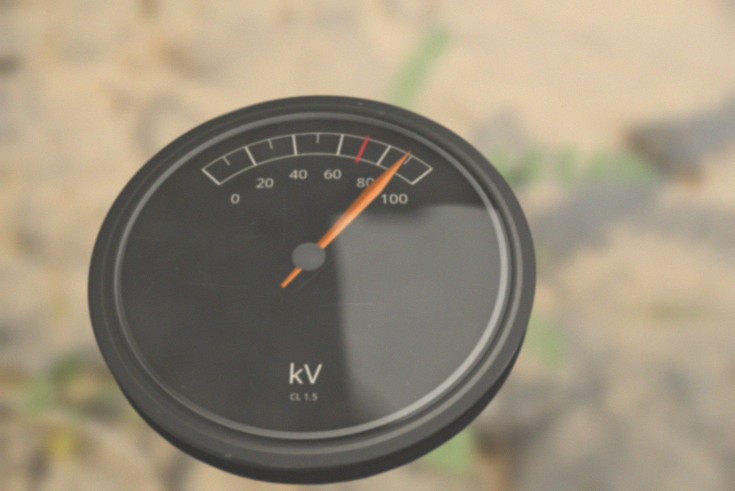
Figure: 90,kV
